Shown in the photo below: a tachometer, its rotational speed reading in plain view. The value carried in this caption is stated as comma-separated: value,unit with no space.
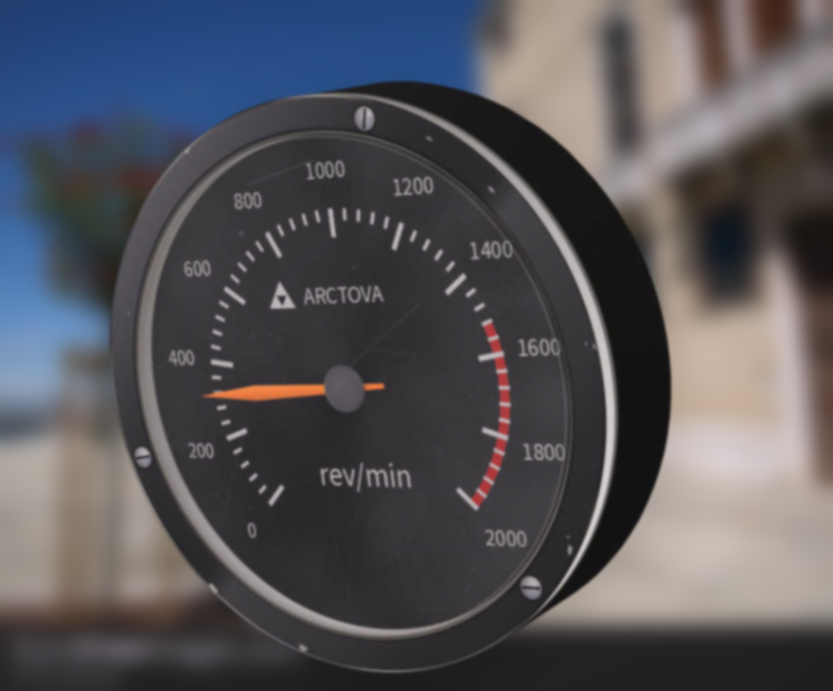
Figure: 320,rpm
